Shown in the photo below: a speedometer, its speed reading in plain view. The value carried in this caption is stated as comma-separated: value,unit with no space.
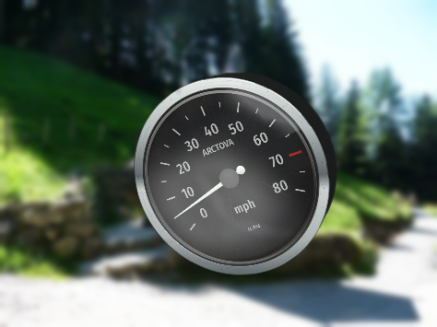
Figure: 5,mph
